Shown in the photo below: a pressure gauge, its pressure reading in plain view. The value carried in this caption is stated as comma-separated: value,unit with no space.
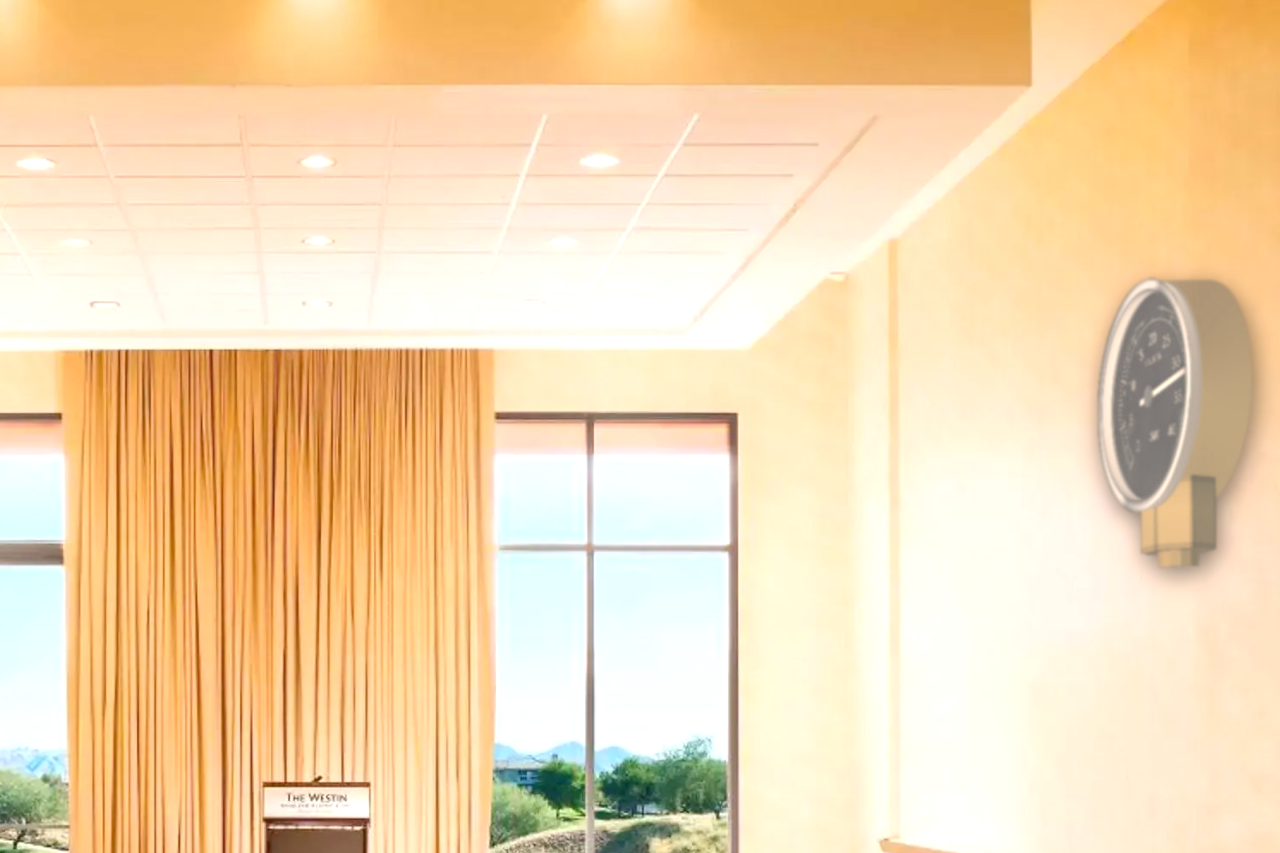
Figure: 32.5,bar
